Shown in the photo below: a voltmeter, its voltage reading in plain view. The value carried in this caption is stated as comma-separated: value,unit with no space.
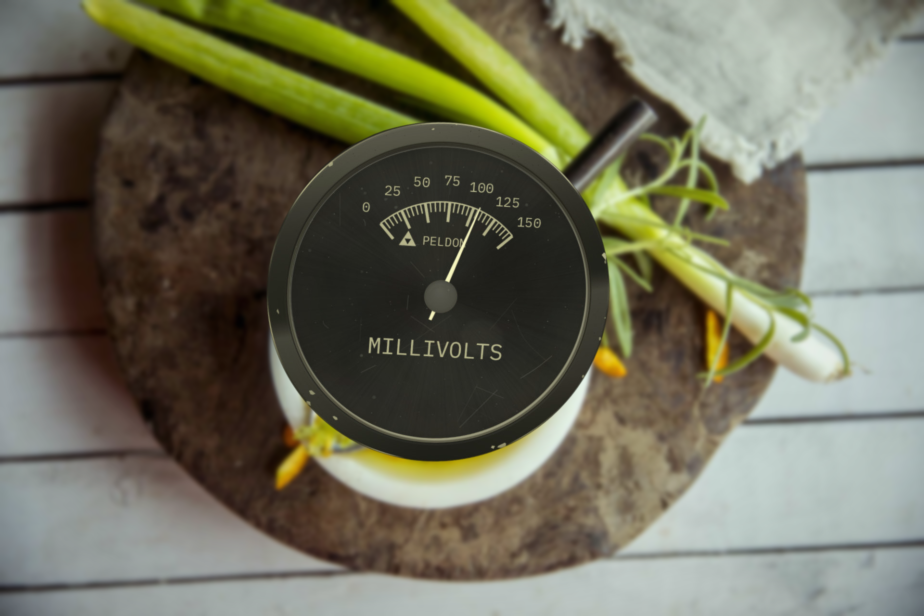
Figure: 105,mV
